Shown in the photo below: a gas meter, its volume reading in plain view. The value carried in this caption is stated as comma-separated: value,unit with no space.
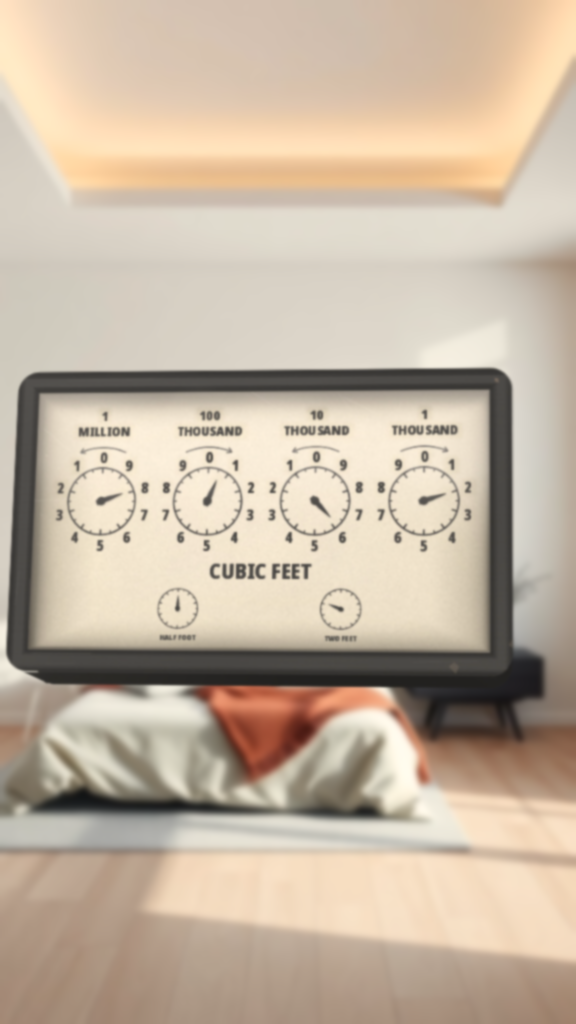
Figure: 806200,ft³
